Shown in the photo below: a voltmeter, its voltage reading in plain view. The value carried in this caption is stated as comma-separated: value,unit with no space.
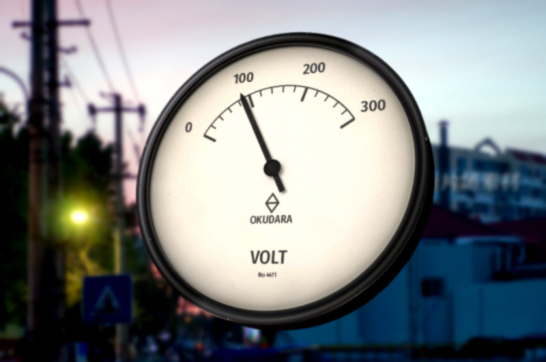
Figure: 90,V
